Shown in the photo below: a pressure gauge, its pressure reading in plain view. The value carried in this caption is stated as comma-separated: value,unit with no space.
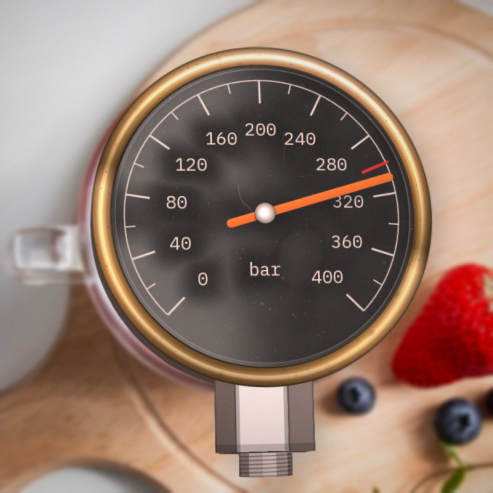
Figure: 310,bar
